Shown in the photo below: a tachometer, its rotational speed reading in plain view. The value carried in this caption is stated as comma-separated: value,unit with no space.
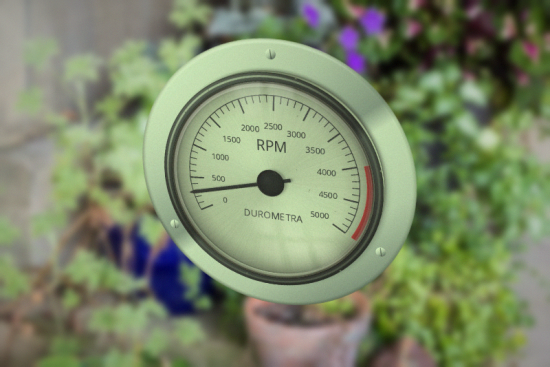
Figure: 300,rpm
